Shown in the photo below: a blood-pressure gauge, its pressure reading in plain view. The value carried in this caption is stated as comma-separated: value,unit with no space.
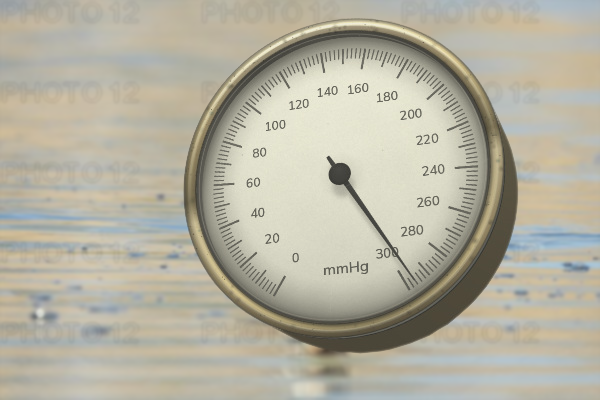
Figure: 296,mmHg
